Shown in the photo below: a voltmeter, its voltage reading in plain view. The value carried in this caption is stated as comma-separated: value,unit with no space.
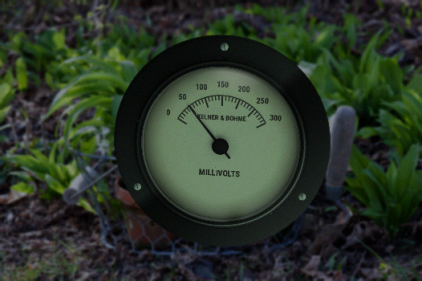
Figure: 50,mV
